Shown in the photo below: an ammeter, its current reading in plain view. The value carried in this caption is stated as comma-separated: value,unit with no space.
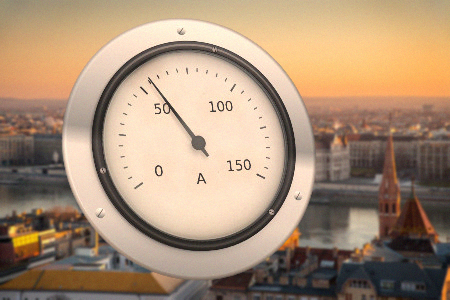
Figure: 55,A
